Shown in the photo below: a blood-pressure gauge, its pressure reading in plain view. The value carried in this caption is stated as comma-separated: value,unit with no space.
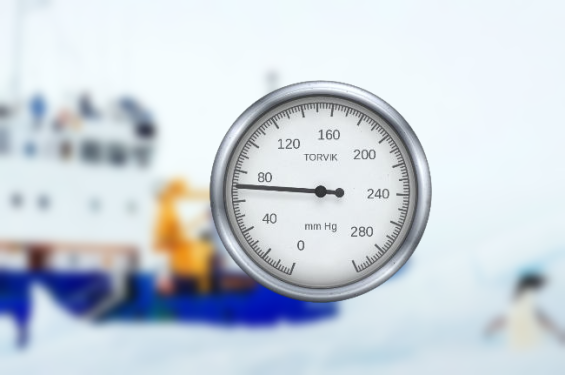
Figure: 70,mmHg
